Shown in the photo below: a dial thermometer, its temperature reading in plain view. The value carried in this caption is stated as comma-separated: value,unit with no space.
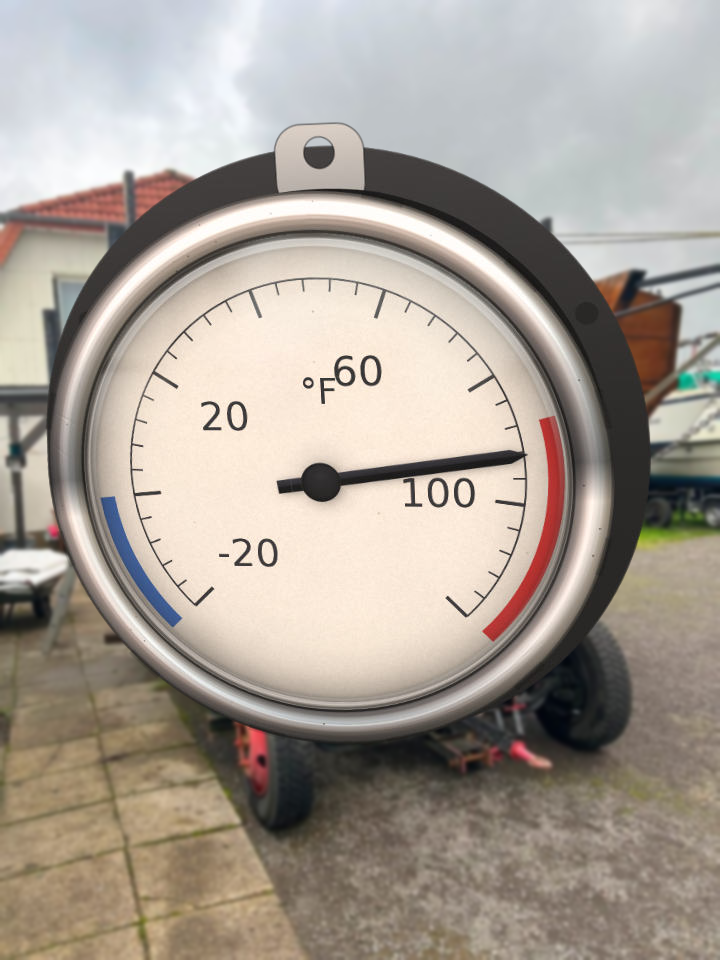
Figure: 92,°F
